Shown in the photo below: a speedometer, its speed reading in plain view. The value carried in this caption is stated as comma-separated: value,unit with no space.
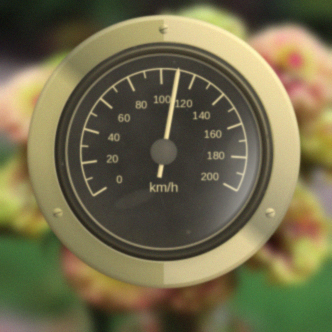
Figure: 110,km/h
